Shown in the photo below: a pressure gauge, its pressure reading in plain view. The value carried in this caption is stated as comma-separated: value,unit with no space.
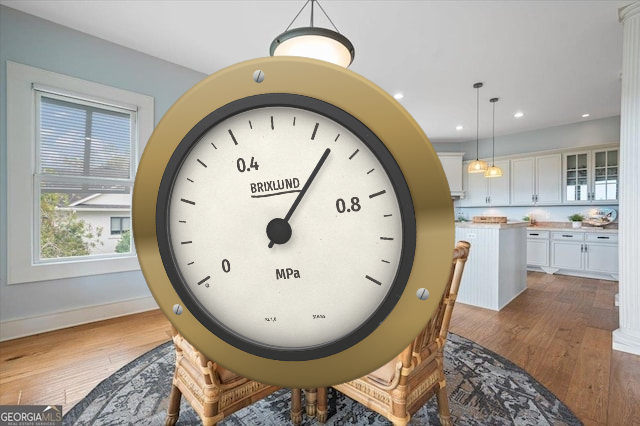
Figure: 0.65,MPa
